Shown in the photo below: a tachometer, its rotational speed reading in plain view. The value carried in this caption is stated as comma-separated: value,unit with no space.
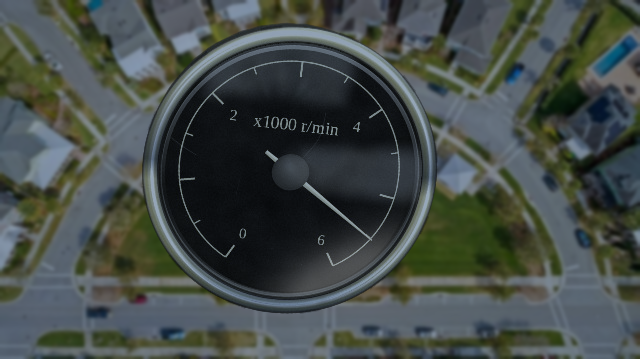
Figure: 5500,rpm
